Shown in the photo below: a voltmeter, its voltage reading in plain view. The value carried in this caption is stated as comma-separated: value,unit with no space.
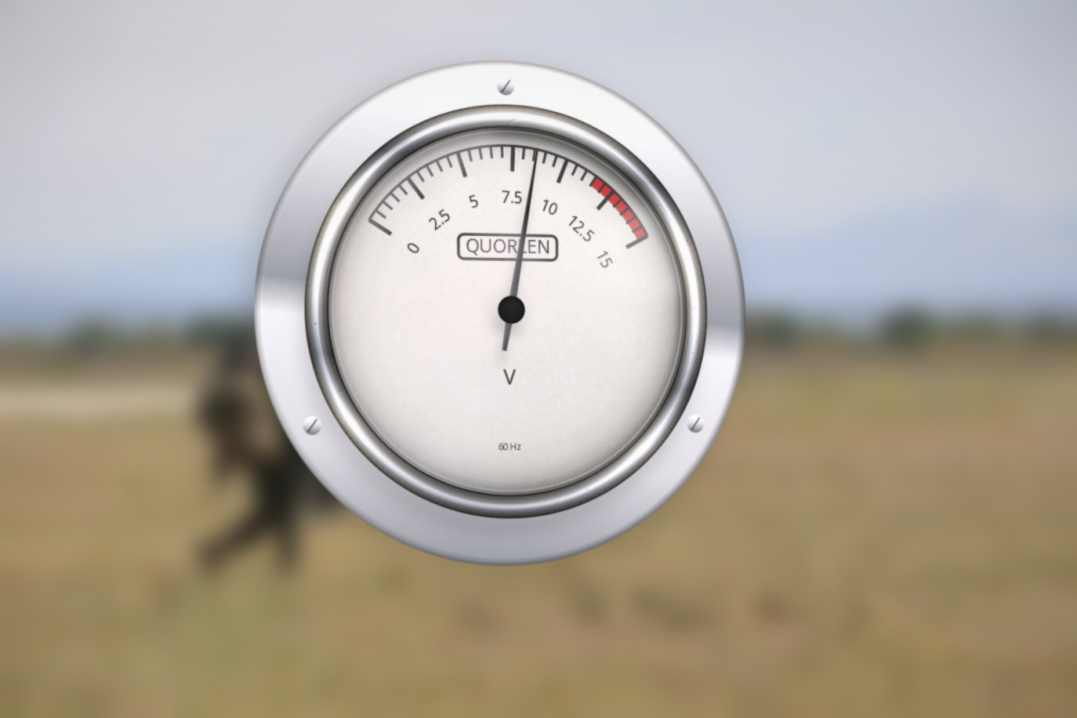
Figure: 8.5,V
